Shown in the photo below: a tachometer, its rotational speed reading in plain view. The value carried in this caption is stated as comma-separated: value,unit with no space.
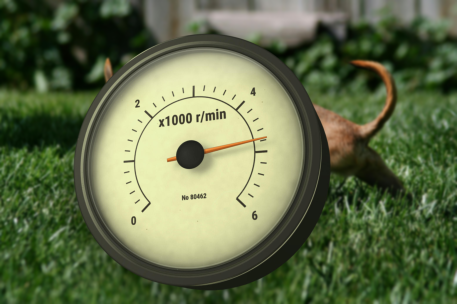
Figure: 4800,rpm
